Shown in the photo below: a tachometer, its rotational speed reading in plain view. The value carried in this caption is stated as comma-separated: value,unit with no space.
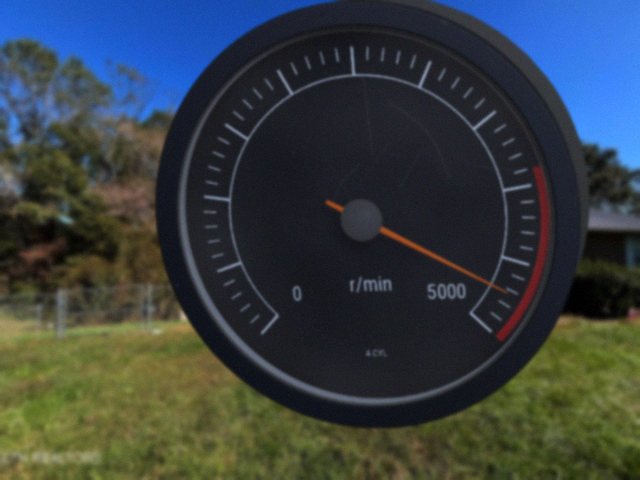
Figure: 4700,rpm
